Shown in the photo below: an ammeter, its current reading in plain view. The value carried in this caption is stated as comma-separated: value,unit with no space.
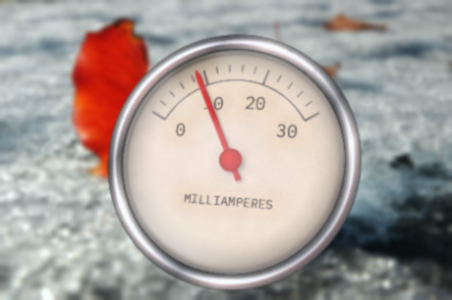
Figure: 9,mA
